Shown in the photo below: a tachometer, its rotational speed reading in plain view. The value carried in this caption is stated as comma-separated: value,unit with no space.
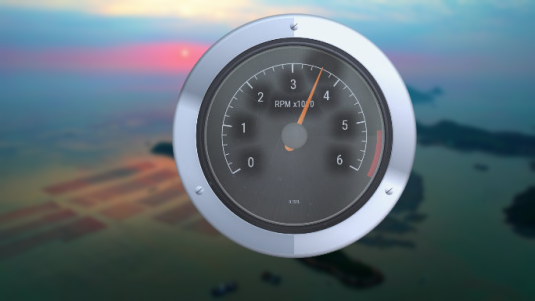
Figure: 3600,rpm
